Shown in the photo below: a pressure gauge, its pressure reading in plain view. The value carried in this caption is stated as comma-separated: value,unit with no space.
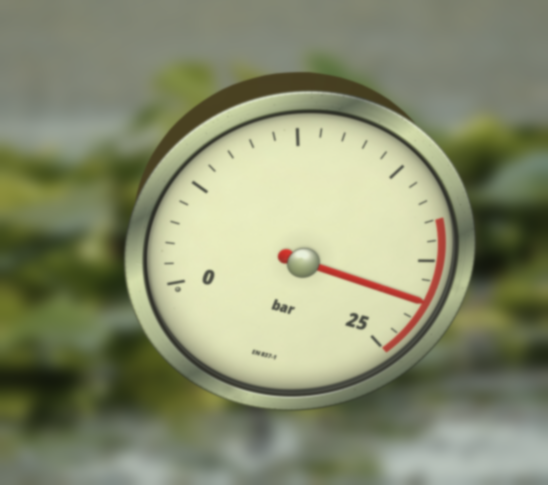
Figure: 22,bar
